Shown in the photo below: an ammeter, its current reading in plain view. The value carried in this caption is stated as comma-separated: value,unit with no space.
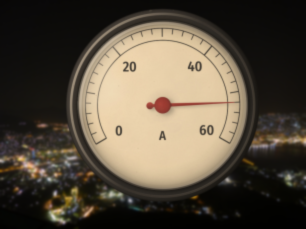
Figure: 52,A
